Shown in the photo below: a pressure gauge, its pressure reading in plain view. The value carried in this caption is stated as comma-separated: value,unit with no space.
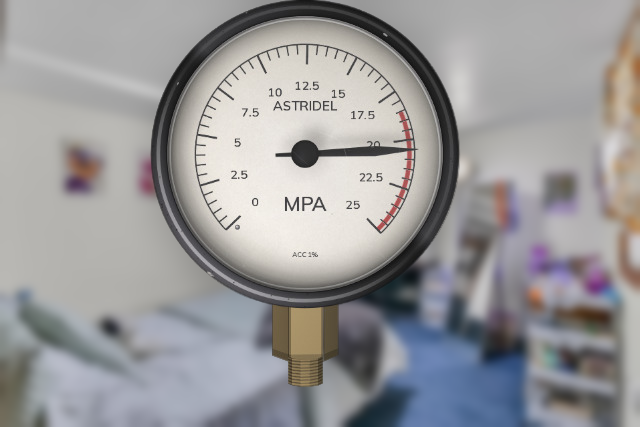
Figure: 20.5,MPa
